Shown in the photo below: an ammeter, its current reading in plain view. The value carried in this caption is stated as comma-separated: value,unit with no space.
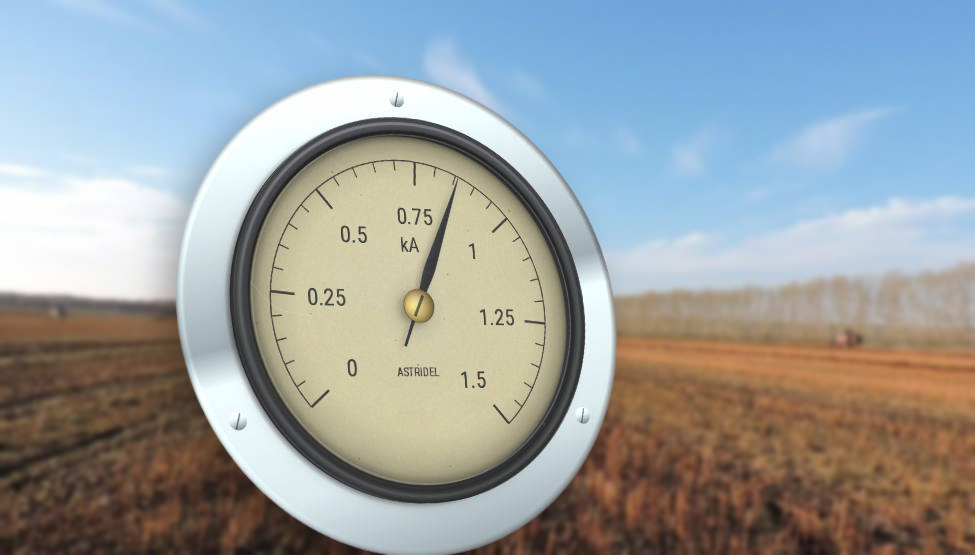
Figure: 0.85,kA
